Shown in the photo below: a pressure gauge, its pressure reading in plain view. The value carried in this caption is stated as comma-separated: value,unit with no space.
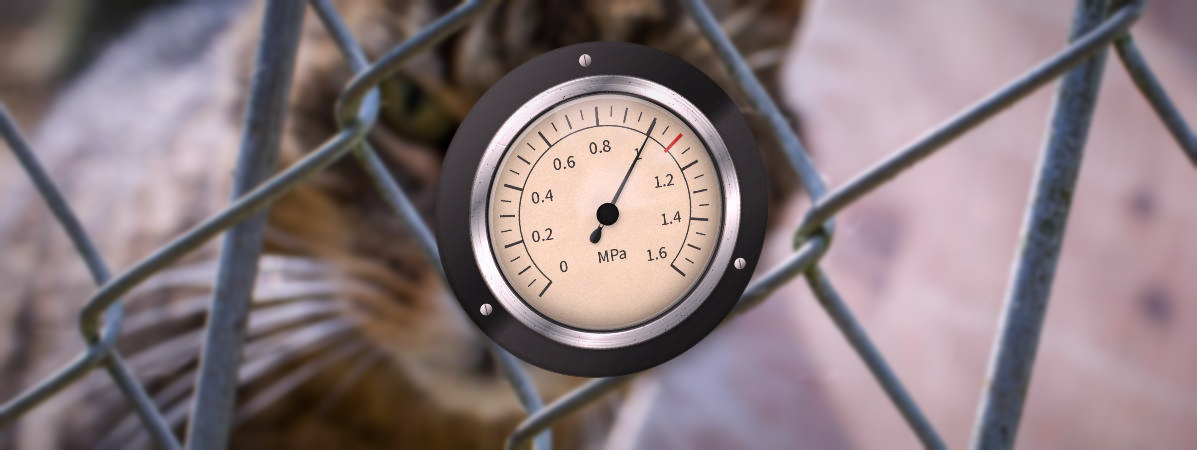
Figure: 1,MPa
